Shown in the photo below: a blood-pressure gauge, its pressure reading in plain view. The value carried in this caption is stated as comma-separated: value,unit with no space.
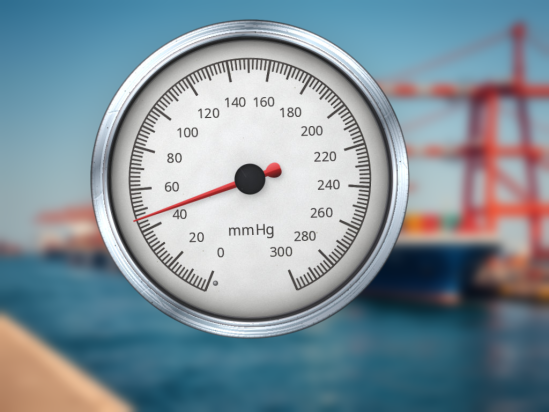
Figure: 46,mmHg
